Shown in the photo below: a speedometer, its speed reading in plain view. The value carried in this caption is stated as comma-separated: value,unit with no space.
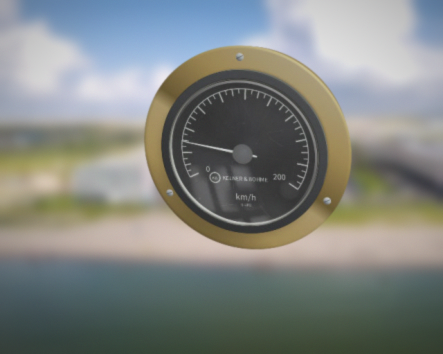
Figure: 30,km/h
